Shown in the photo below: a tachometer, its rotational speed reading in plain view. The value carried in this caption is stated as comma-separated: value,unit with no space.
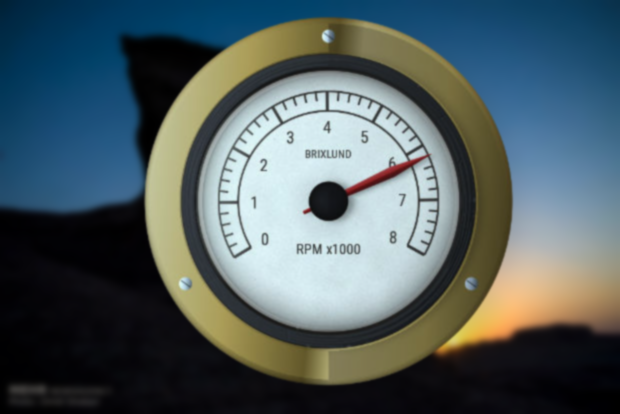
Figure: 6200,rpm
